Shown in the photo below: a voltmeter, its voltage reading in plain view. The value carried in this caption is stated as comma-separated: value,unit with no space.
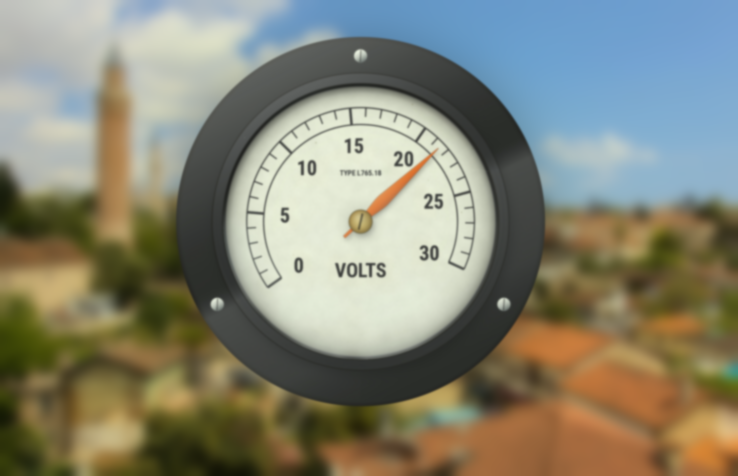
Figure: 21.5,V
